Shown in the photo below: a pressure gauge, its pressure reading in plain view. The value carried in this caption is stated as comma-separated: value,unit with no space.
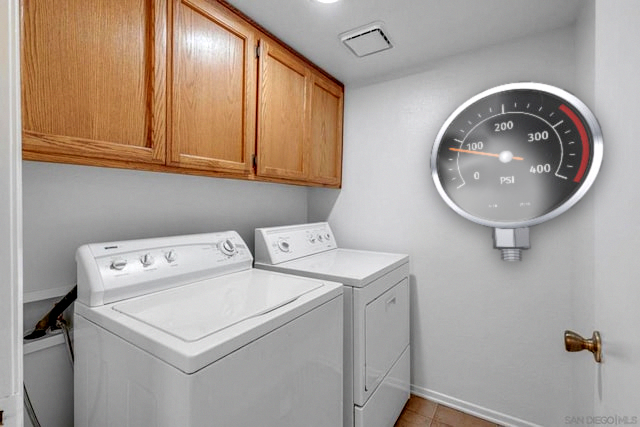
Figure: 80,psi
